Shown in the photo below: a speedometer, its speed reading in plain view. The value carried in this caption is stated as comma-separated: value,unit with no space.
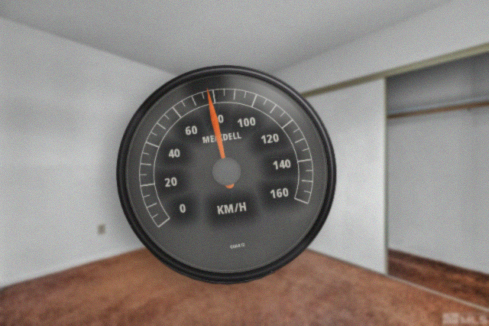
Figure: 77.5,km/h
